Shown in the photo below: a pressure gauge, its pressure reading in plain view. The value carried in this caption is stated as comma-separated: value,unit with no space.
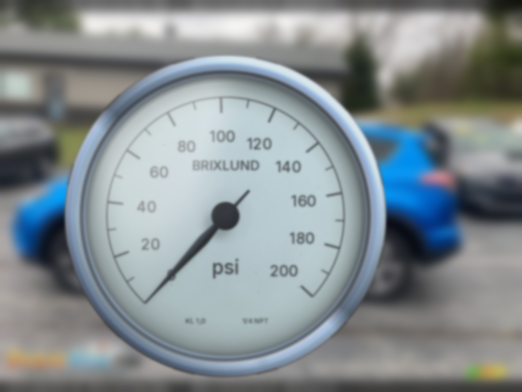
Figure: 0,psi
